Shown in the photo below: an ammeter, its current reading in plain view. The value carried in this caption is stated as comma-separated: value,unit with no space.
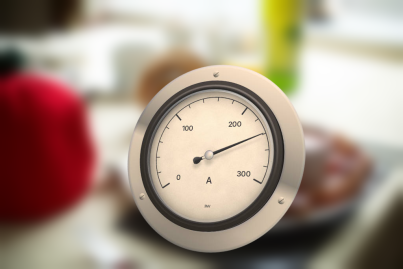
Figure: 240,A
